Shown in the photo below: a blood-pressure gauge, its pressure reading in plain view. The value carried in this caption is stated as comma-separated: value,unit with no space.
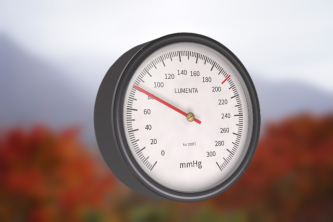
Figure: 80,mmHg
